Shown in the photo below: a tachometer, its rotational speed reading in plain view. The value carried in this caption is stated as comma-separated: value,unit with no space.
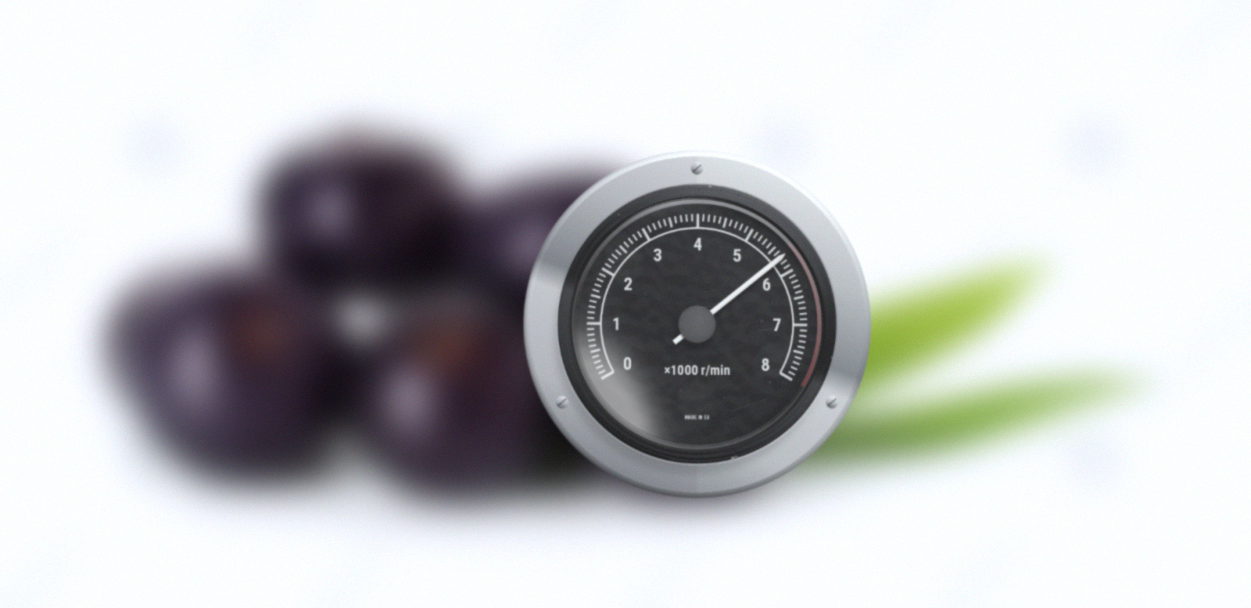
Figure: 5700,rpm
